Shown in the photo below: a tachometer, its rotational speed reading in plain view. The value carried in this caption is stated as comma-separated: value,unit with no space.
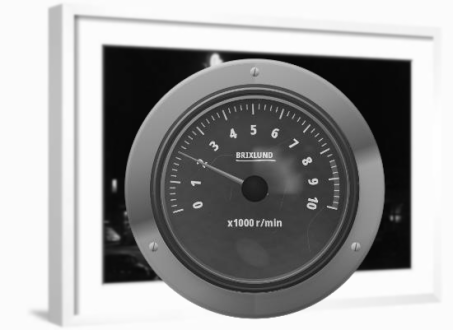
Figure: 2000,rpm
